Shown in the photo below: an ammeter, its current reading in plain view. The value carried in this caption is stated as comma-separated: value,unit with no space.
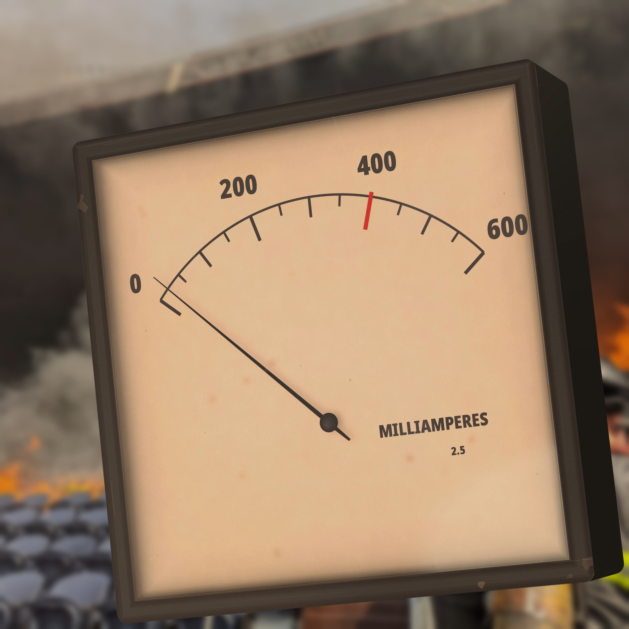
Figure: 25,mA
